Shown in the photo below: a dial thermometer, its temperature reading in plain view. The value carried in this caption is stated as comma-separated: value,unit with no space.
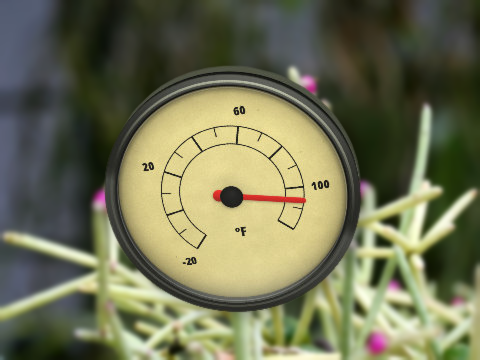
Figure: 105,°F
